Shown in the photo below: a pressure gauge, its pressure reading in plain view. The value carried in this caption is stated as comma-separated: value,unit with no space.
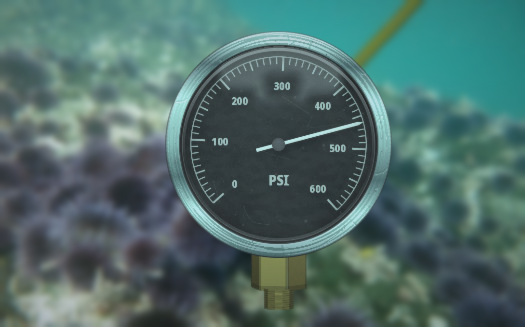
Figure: 460,psi
